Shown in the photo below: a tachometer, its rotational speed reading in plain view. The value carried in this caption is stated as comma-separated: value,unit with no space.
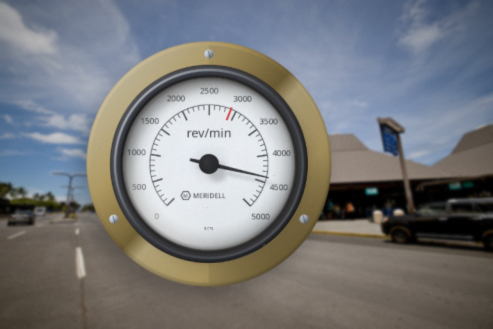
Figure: 4400,rpm
